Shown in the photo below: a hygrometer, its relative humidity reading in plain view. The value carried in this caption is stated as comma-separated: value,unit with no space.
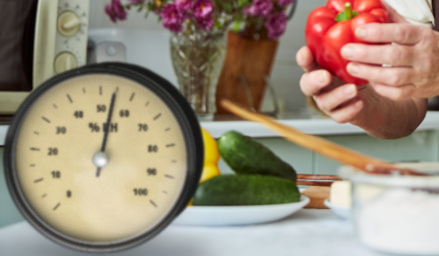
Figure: 55,%
